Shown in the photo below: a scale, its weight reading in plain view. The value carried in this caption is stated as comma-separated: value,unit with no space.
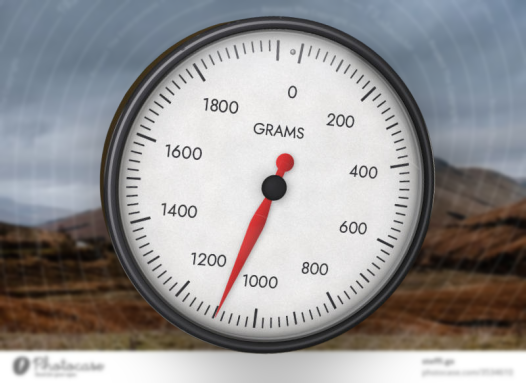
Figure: 1100,g
